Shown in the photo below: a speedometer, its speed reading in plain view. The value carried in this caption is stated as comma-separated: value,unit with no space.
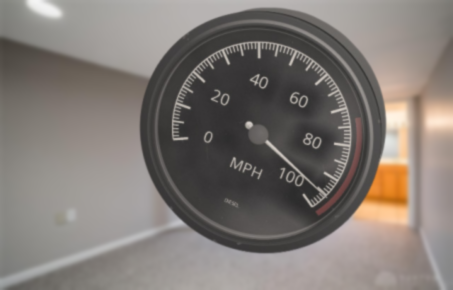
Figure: 95,mph
